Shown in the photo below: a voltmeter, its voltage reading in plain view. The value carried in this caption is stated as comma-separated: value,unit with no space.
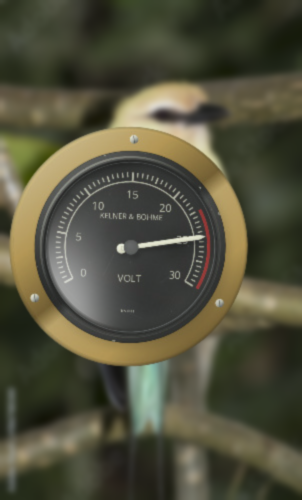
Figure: 25,V
